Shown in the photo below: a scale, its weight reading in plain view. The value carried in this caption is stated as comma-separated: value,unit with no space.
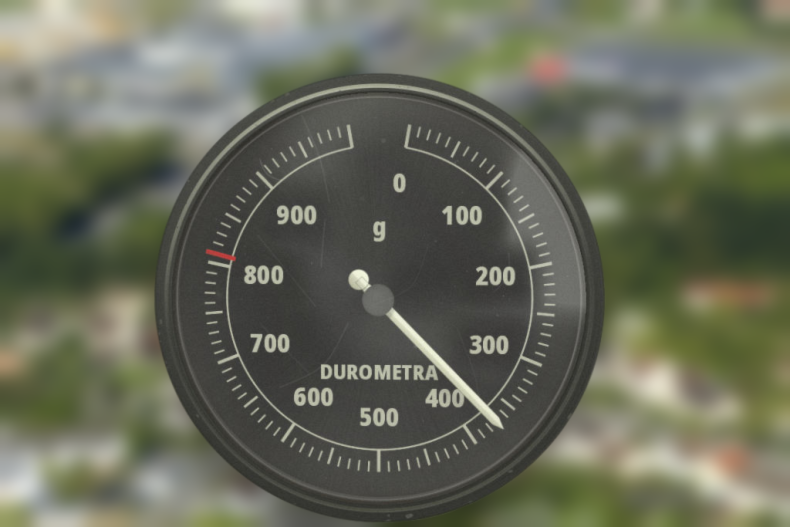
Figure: 370,g
